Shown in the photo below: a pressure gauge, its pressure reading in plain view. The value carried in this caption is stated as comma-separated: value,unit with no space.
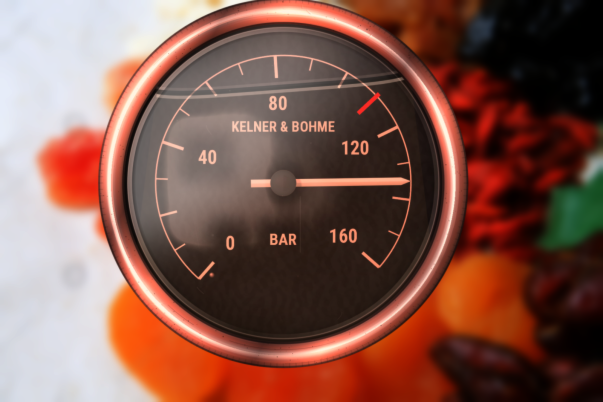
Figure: 135,bar
